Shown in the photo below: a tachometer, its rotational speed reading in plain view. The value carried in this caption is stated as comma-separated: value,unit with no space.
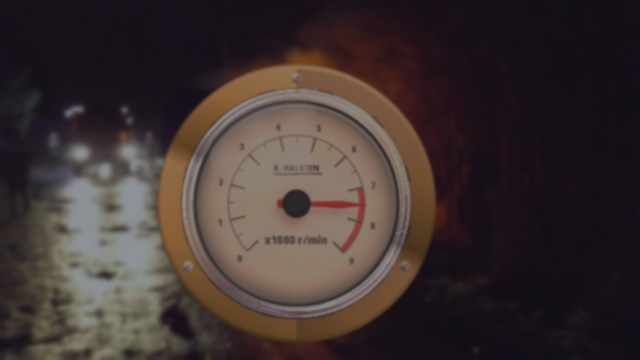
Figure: 7500,rpm
